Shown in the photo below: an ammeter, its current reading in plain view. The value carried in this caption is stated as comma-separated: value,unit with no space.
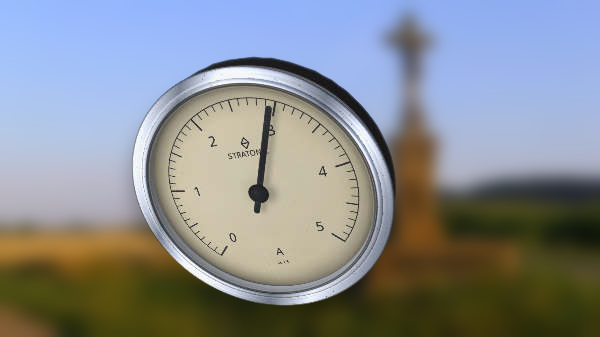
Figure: 2.95,A
